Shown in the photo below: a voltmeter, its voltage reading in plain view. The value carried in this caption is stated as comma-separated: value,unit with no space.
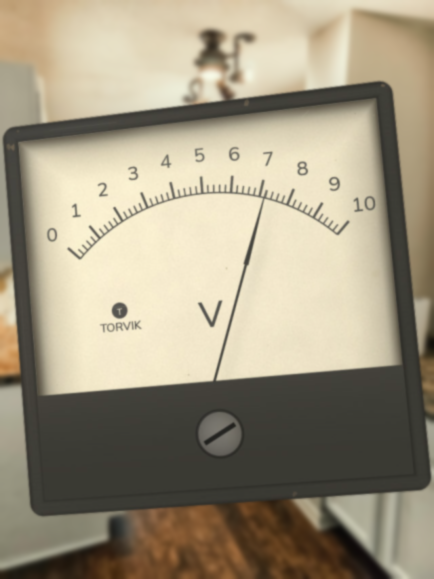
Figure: 7.2,V
